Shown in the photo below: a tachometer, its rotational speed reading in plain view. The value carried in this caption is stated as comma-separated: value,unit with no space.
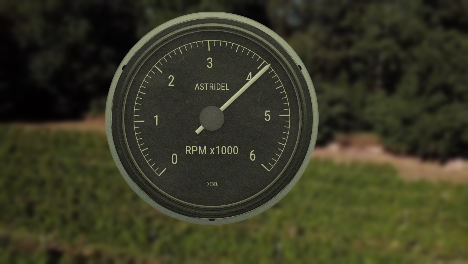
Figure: 4100,rpm
